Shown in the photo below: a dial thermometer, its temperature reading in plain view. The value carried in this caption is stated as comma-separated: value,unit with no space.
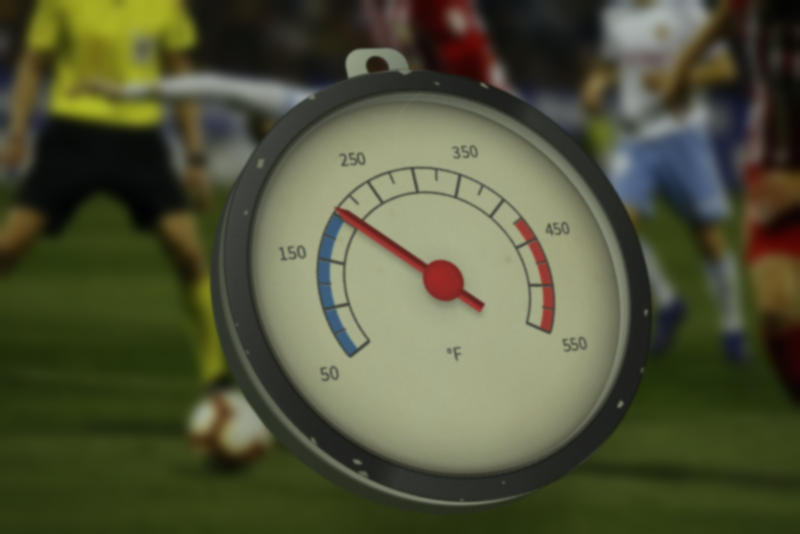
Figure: 200,°F
